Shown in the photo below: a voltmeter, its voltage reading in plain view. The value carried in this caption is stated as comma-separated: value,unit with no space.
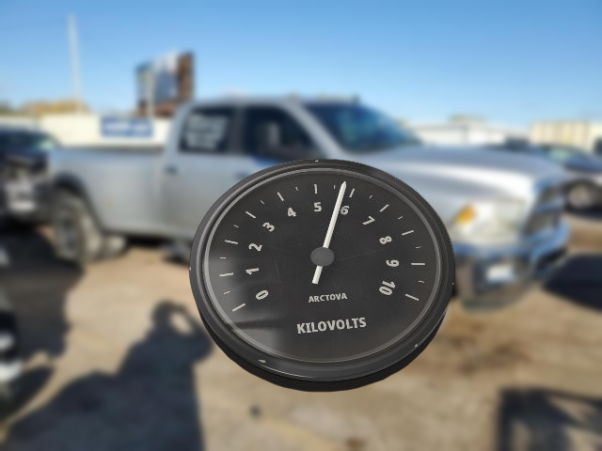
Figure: 5.75,kV
